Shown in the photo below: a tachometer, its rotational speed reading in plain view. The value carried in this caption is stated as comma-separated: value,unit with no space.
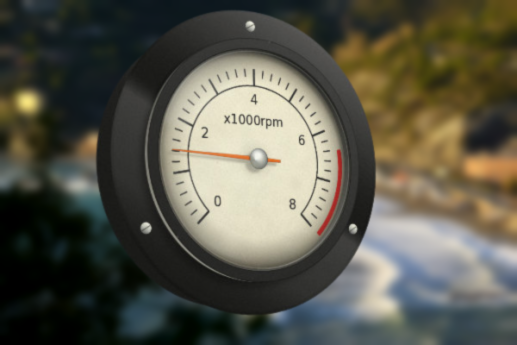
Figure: 1400,rpm
